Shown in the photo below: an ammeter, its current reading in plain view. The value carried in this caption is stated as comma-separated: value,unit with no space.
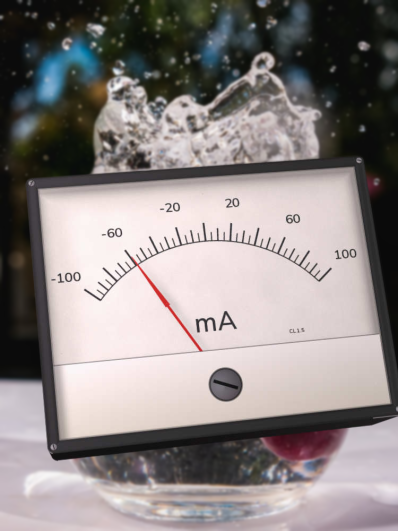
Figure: -60,mA
